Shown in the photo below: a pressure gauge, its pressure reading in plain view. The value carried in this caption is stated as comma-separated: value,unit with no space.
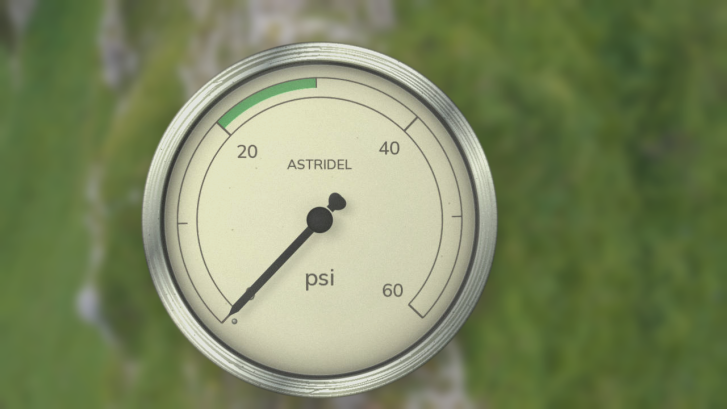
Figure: 0,psi
